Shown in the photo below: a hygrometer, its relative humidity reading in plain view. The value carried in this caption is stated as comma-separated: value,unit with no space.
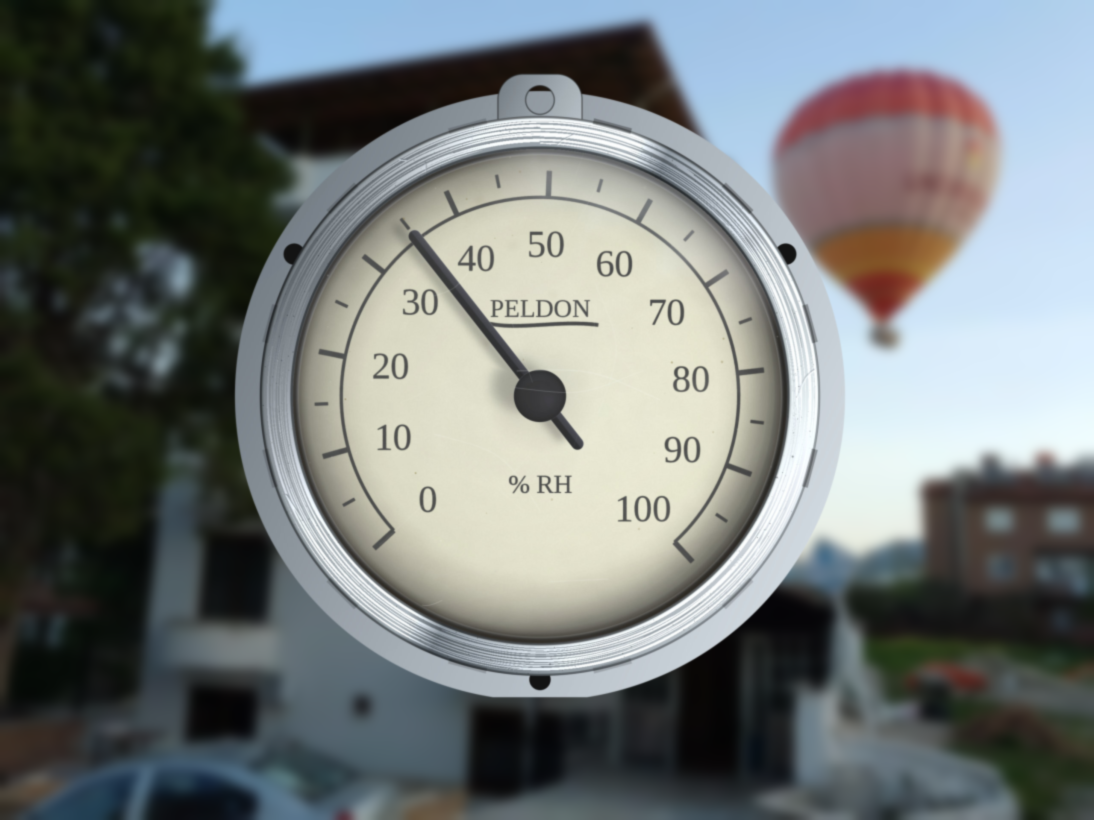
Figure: 35,%
